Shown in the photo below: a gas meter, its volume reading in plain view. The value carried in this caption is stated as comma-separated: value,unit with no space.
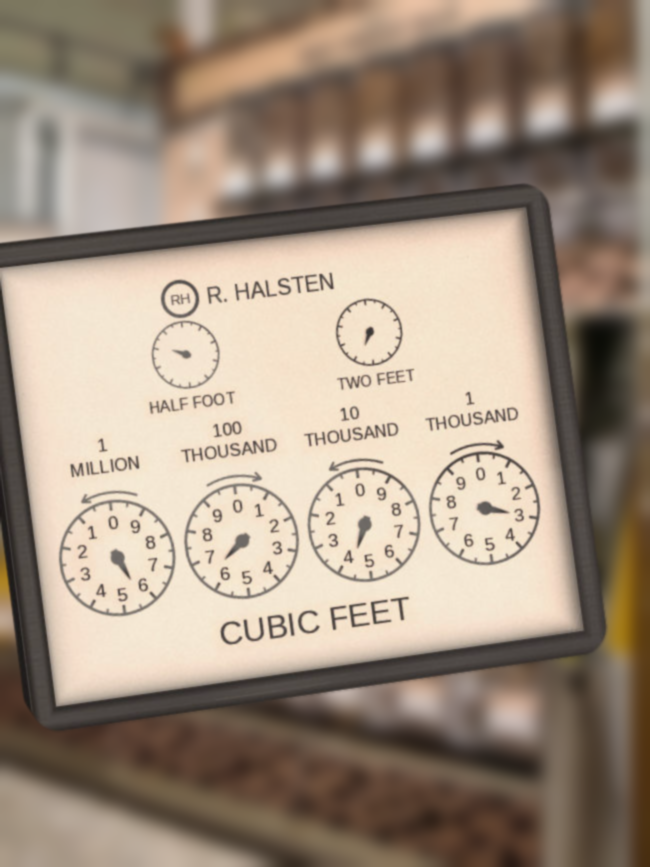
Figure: 564300,ft³
